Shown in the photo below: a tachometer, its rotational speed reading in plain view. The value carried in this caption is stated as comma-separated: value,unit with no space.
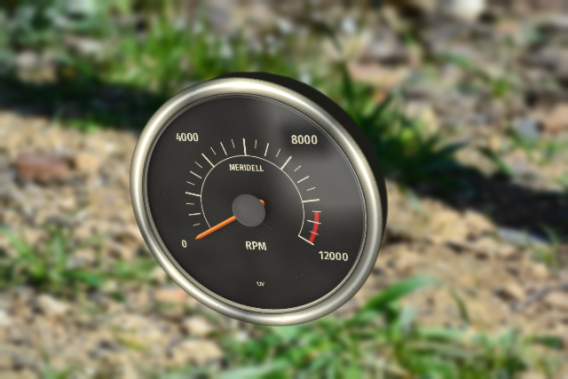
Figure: 0,rpm
